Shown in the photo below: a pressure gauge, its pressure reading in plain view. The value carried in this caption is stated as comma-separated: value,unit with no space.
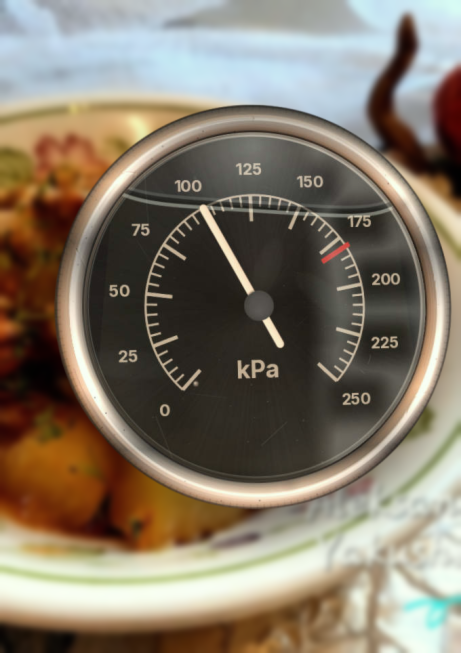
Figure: 100,kPa
